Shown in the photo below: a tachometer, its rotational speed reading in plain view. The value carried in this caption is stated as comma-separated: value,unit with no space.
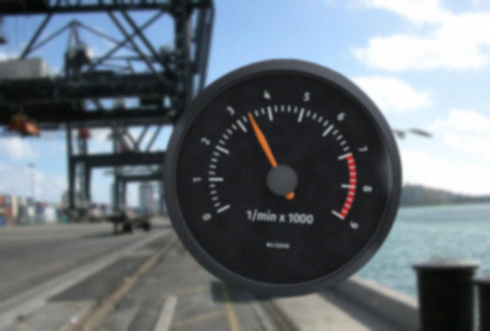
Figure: 3400,rpm
